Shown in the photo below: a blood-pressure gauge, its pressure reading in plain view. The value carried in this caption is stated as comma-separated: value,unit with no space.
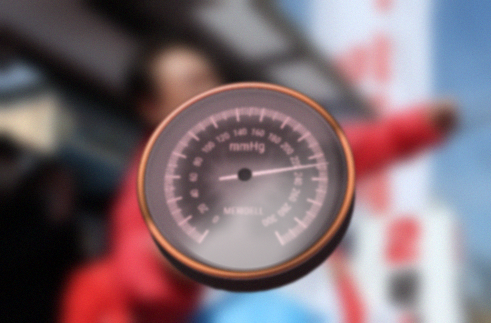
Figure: 230,mmHg
